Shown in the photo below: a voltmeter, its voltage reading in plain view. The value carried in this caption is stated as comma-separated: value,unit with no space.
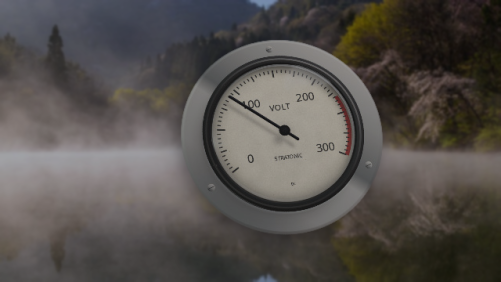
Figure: 90,V
